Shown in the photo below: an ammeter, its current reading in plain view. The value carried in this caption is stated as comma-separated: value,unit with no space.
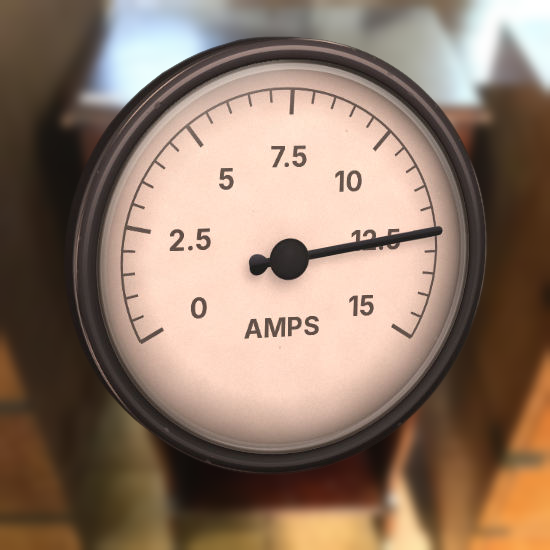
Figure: 12.5,A
